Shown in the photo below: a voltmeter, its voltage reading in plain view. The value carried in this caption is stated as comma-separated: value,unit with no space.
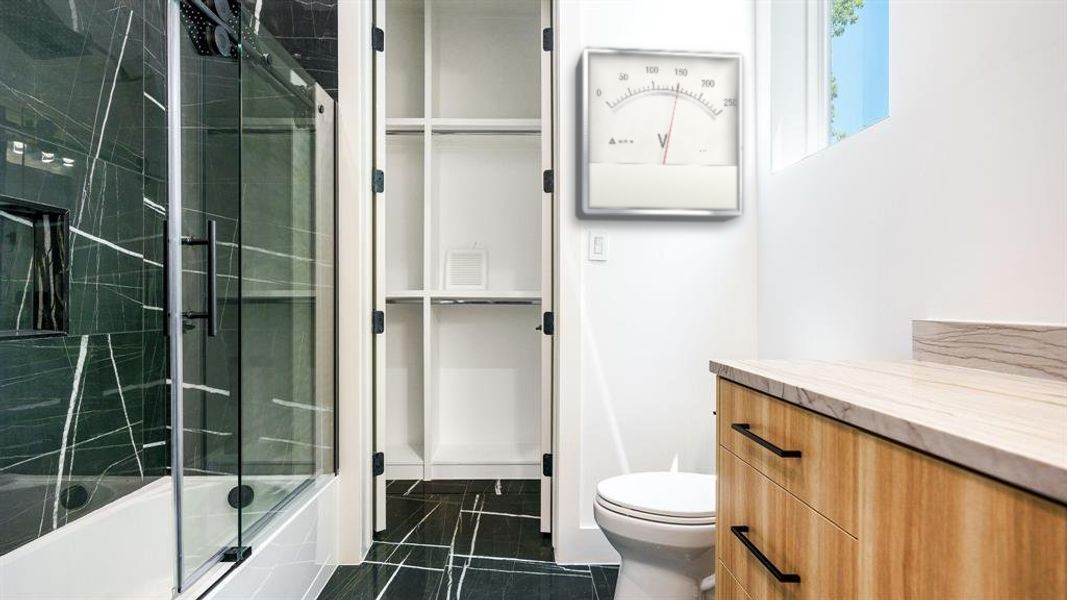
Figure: 150,V
